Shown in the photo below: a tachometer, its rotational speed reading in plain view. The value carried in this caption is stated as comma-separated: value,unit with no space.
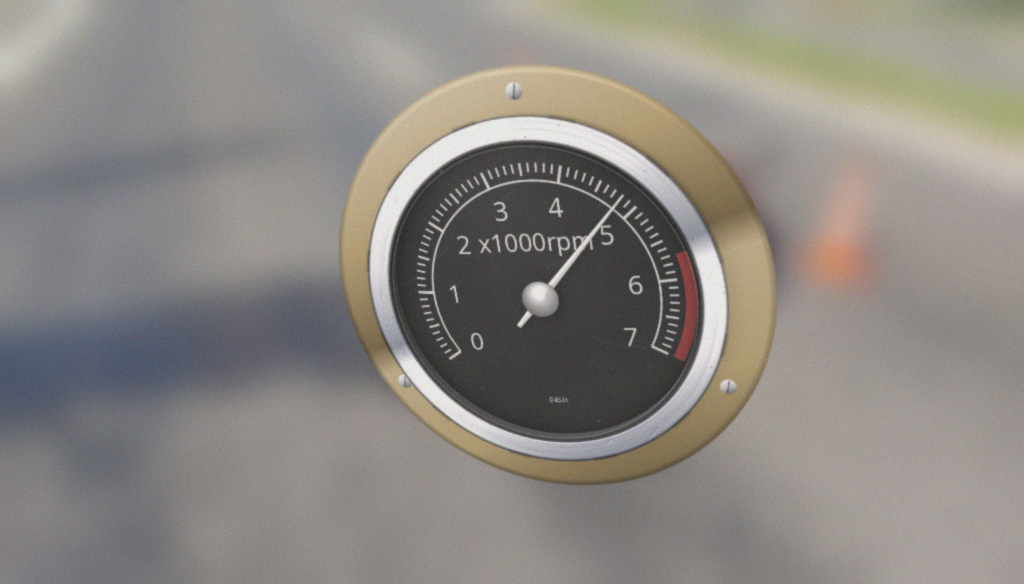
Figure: 4800,rpm
